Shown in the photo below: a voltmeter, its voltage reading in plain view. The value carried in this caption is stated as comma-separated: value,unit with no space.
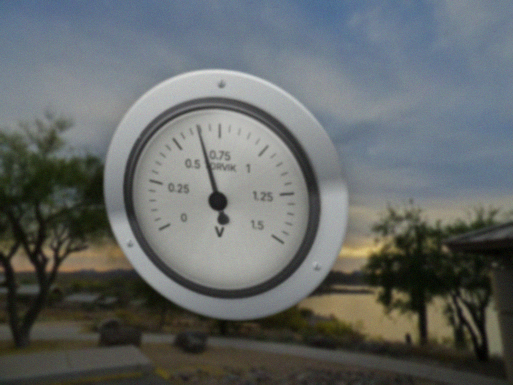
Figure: 0.65,V
